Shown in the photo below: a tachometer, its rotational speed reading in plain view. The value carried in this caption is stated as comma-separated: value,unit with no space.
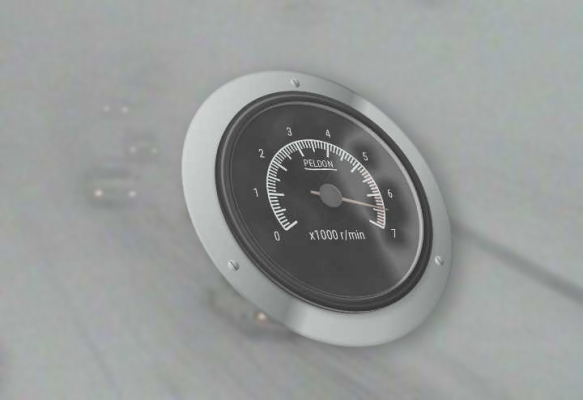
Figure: 6500,rpm
